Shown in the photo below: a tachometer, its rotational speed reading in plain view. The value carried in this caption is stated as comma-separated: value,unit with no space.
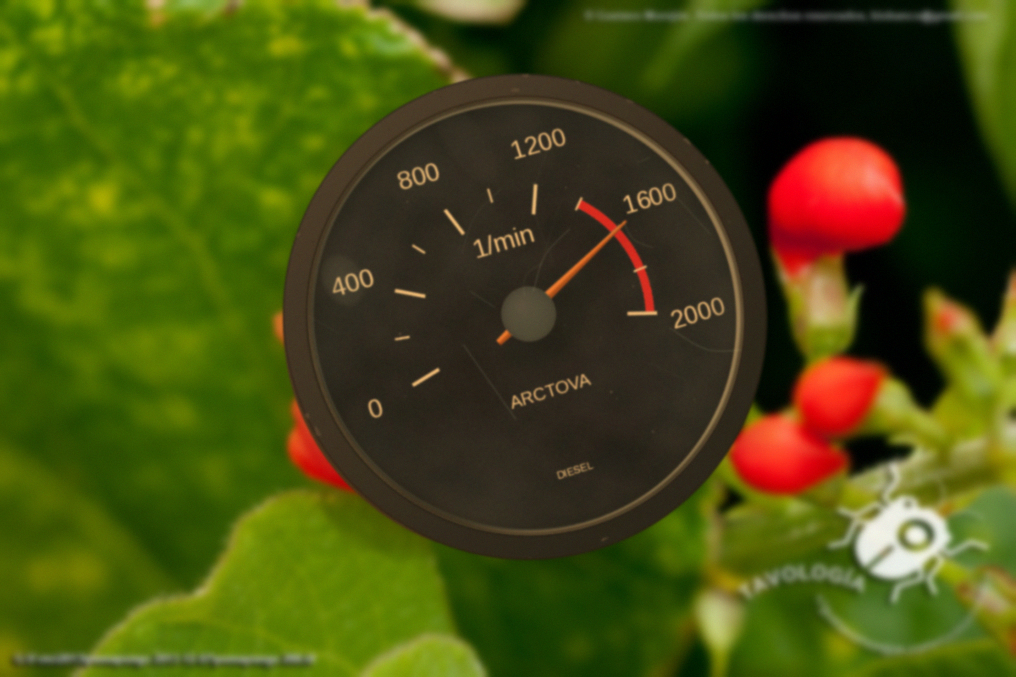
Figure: 1600,rpm
